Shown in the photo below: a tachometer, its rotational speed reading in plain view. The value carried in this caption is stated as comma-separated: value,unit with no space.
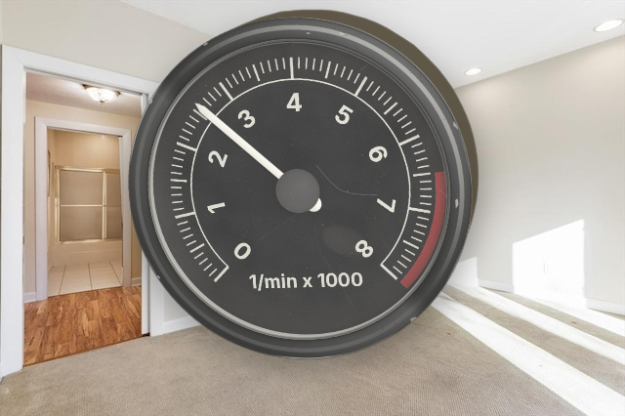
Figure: 2600,rpm
